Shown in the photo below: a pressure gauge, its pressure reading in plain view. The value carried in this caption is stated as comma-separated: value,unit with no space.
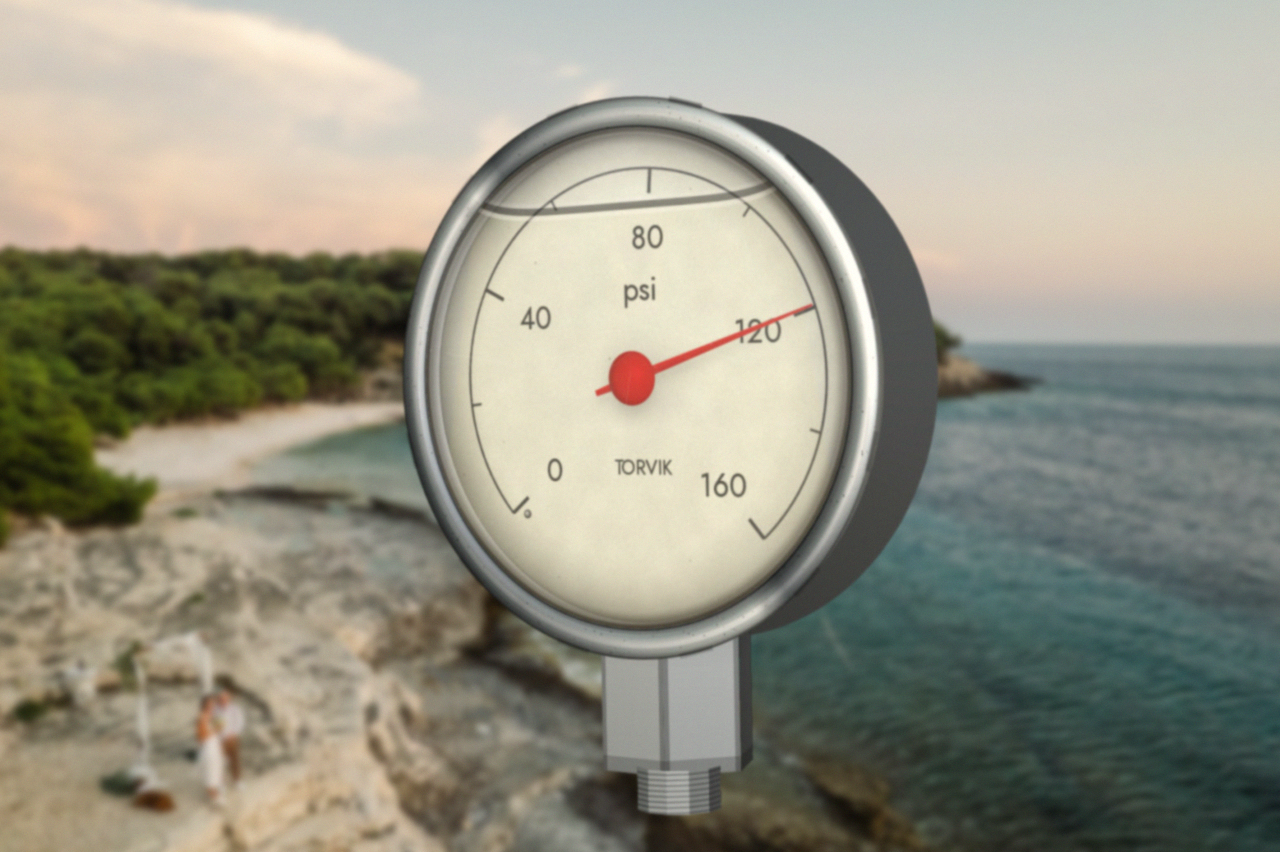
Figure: 120,psi
